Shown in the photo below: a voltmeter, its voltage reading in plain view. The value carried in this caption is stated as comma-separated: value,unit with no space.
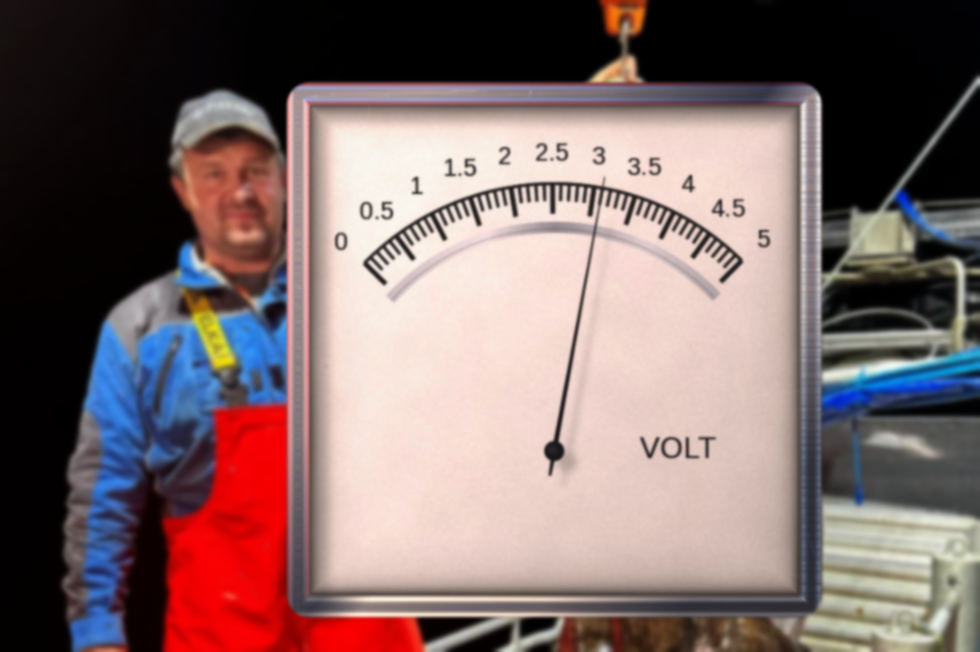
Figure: 3.1,V
